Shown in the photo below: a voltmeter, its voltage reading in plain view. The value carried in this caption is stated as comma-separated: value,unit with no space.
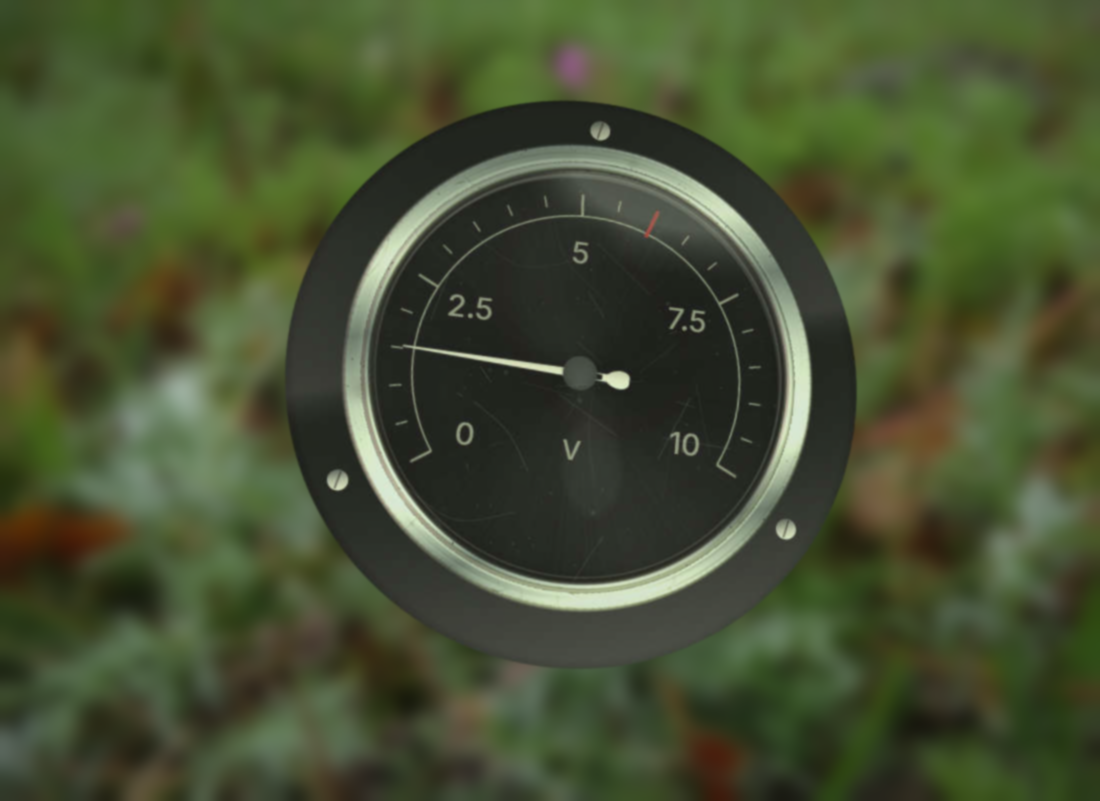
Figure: 1.5,V
